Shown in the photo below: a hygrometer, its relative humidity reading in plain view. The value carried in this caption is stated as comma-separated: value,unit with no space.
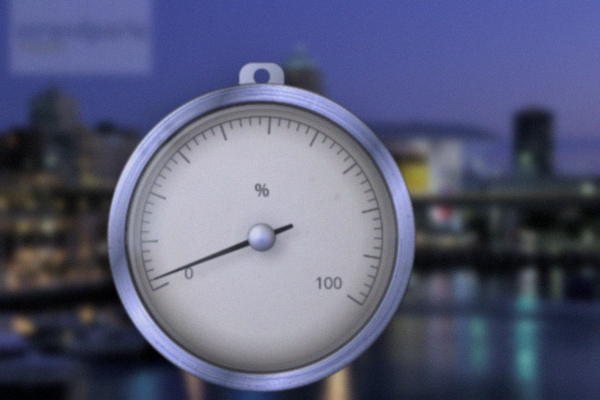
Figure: 2,%
